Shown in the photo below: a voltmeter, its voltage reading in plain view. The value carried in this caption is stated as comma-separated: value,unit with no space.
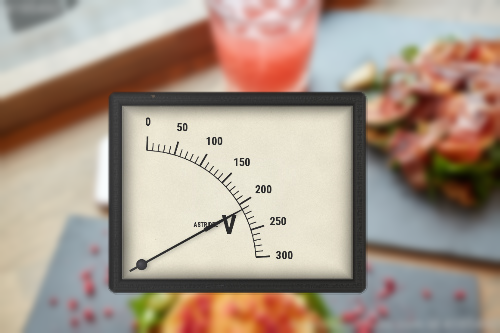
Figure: 210,V
